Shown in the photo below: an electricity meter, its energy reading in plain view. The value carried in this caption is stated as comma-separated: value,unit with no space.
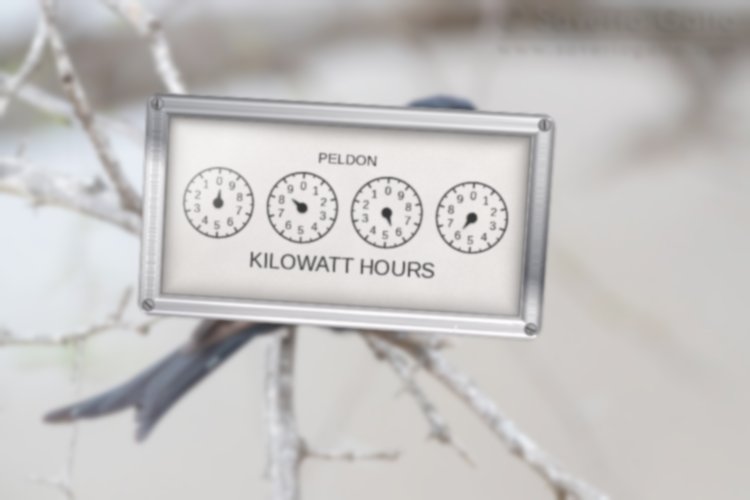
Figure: 9856,kWh
